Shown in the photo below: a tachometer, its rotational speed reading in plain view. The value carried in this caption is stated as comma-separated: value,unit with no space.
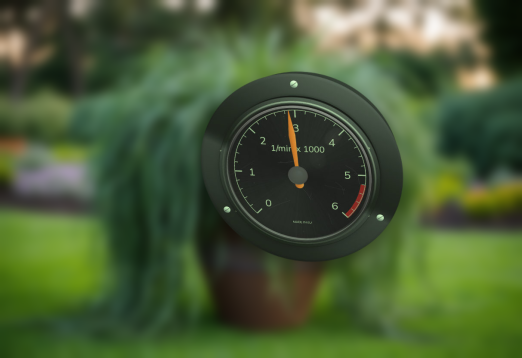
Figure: 2900,rpm
